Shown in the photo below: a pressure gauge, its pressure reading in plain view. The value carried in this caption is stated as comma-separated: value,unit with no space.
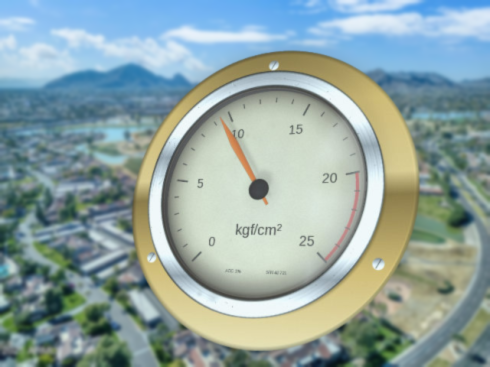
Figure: 9.5,kg/cm²
